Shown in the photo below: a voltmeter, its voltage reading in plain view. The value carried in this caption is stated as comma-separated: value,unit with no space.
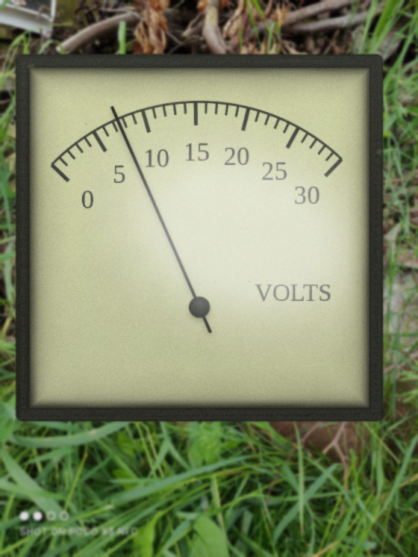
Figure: 7.5,V
